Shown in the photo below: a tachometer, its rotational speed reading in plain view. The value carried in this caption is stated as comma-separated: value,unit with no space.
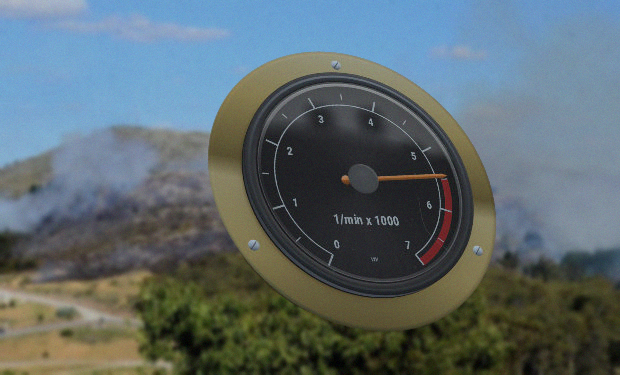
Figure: 5500,rpm
